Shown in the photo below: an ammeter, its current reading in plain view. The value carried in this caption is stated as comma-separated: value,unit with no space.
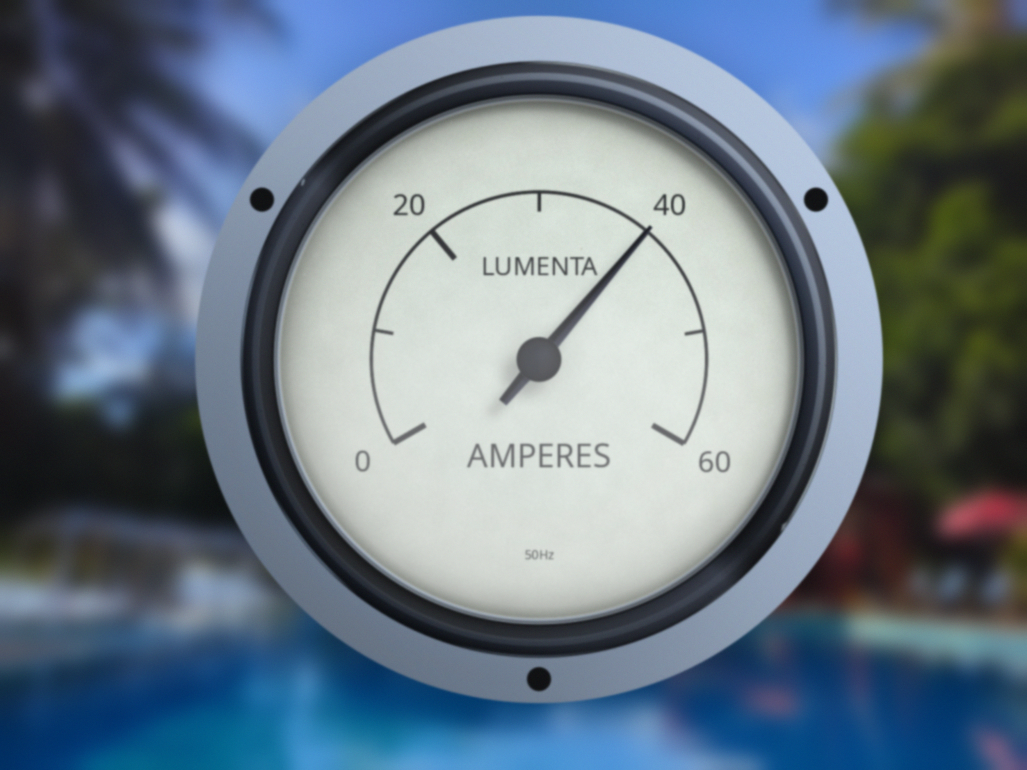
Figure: 40,A
